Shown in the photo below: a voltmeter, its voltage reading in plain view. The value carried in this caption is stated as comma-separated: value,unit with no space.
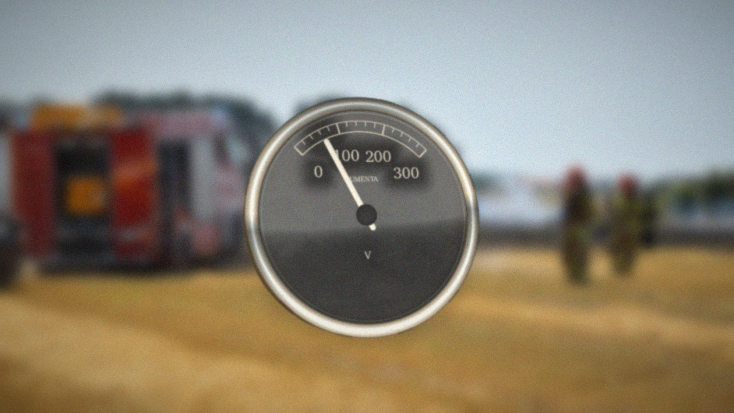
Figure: 60,V
